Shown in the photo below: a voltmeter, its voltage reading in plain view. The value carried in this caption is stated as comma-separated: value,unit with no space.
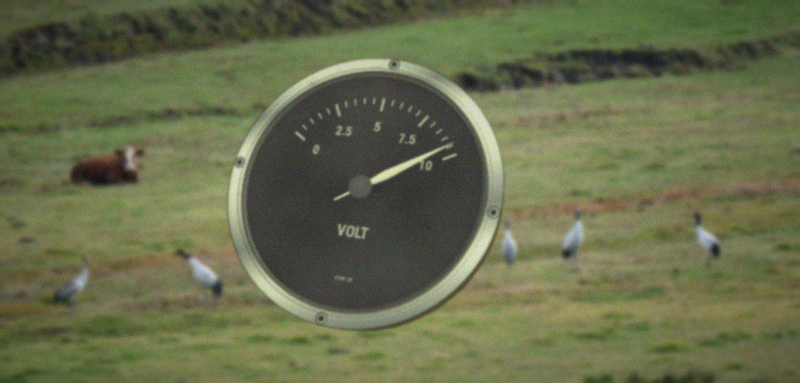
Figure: 9.5,V
